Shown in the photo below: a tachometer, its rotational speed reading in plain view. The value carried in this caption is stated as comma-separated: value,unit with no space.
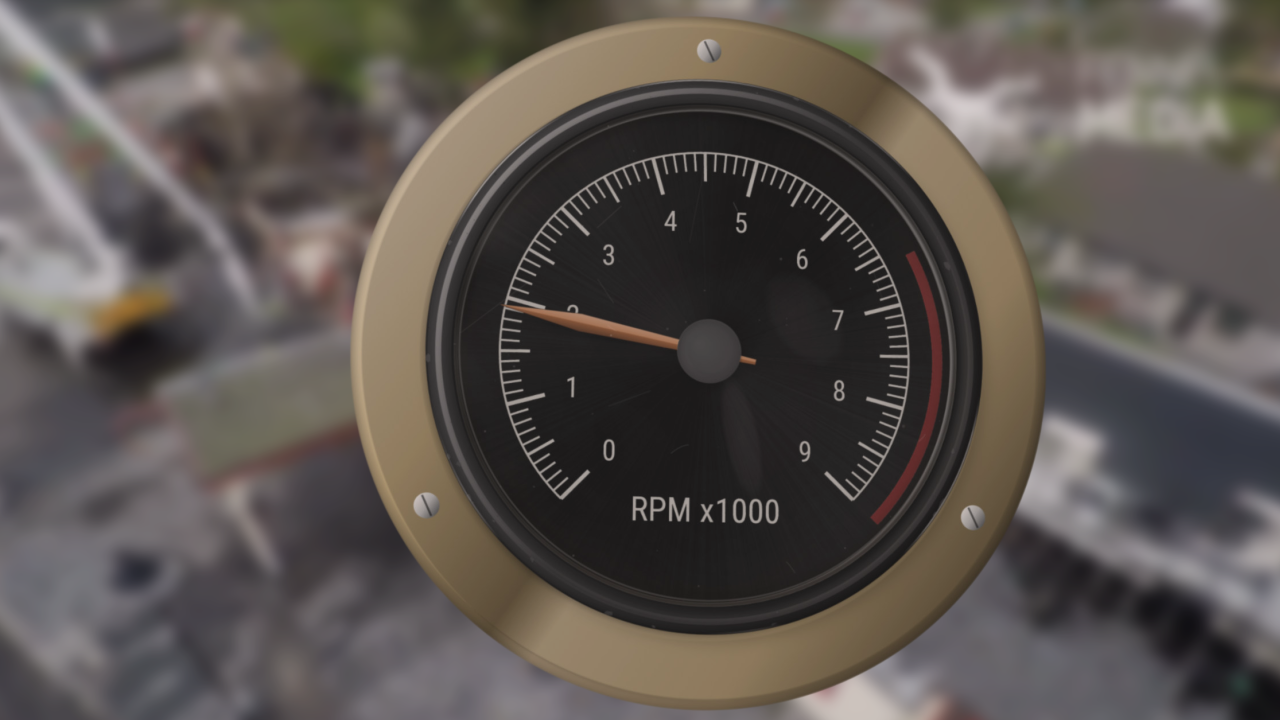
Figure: 1900,rpm
